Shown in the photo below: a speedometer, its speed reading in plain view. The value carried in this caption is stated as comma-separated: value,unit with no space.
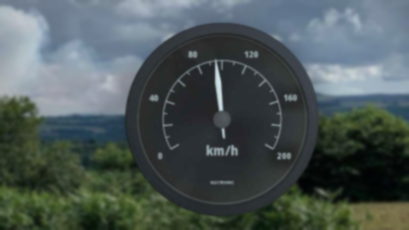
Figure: 95,km/h
